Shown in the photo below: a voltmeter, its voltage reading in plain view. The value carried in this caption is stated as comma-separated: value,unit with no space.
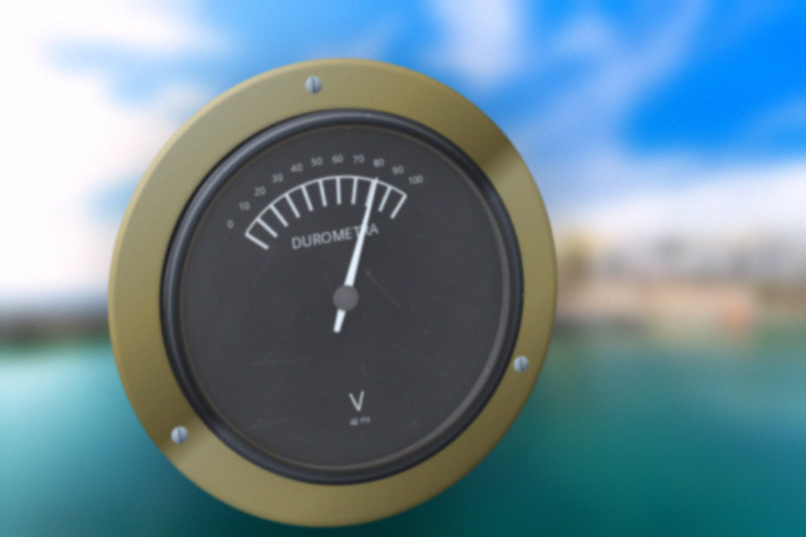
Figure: 80,V
